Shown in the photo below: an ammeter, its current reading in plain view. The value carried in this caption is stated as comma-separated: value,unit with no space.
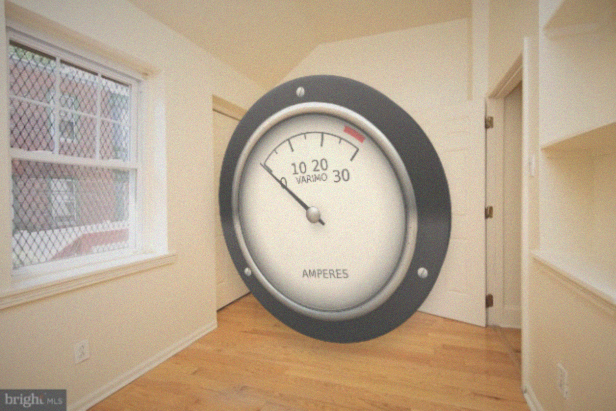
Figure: 0,A
